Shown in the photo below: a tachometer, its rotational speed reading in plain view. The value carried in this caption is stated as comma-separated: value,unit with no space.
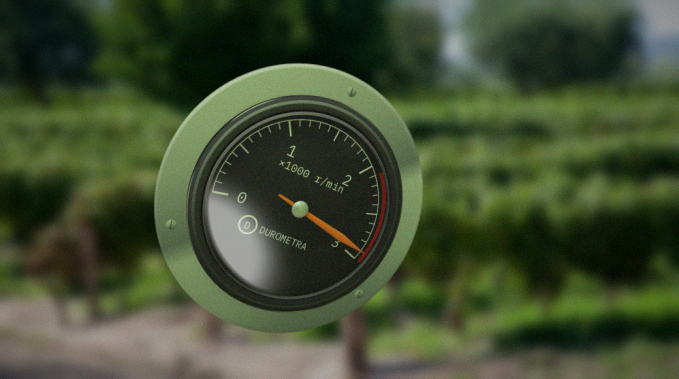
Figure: 2900,rpm
